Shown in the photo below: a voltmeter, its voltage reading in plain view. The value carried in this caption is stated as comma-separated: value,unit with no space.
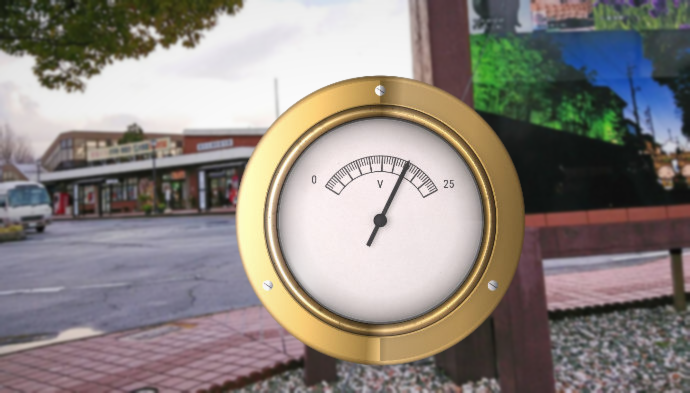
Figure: 17.5,V
